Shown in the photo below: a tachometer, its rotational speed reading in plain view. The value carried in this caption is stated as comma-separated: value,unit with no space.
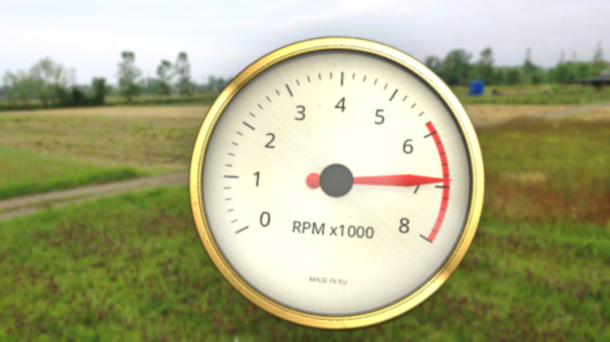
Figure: 6900,rpm
